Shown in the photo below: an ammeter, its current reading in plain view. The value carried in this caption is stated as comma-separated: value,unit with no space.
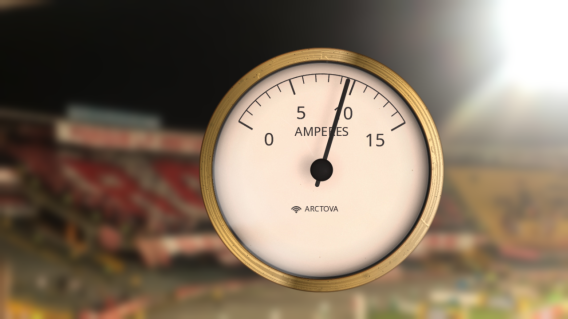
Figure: 9.5,A
